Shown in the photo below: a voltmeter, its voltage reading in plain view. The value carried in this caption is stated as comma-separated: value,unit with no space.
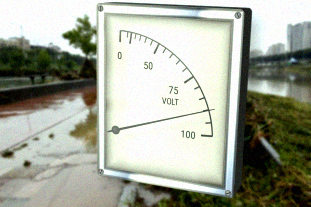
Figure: 90,V
